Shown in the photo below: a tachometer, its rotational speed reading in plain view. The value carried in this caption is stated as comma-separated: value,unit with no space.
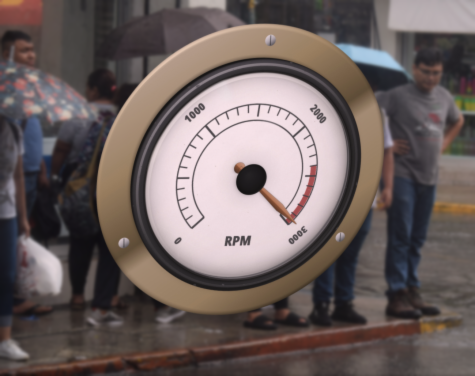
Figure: 2950,rpm
